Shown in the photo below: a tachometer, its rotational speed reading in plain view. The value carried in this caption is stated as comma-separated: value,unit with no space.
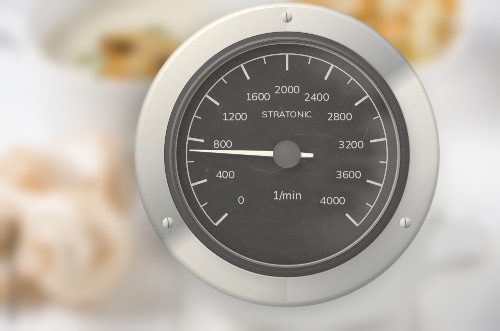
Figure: 700,rpm
